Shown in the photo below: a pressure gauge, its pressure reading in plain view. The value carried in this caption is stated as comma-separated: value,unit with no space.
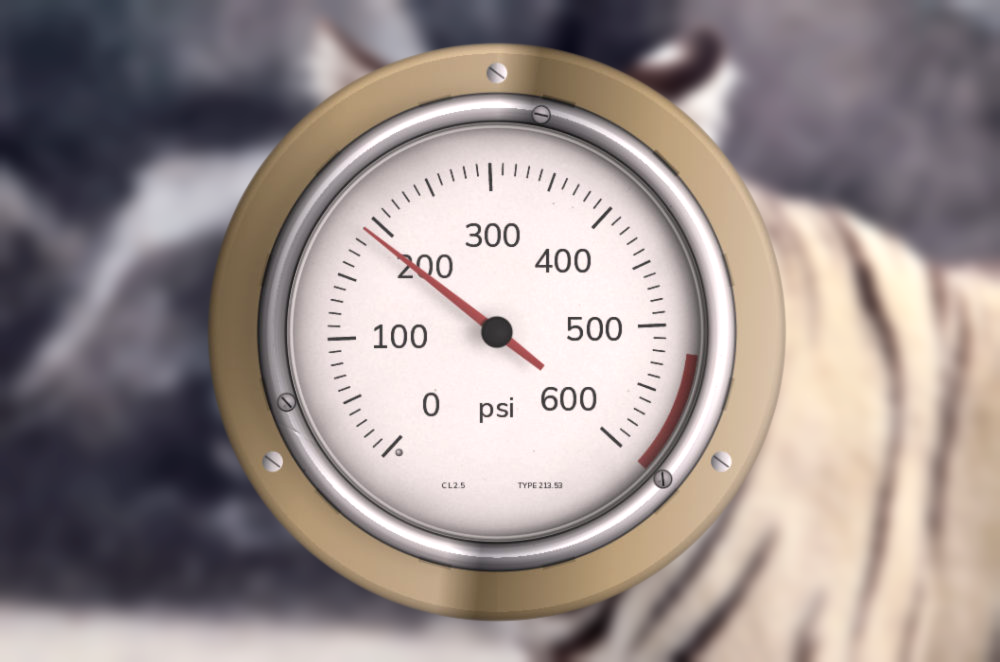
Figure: 190,psi
